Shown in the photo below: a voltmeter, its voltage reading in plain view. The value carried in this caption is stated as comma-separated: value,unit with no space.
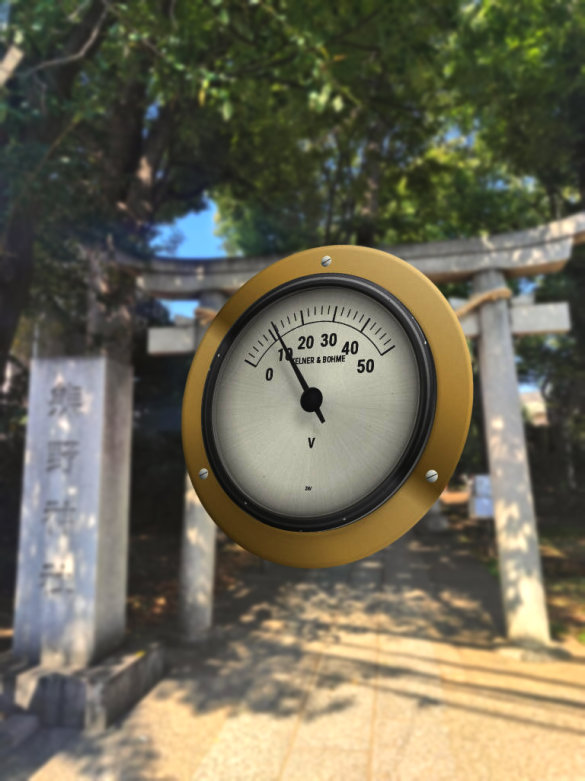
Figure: 12,V
